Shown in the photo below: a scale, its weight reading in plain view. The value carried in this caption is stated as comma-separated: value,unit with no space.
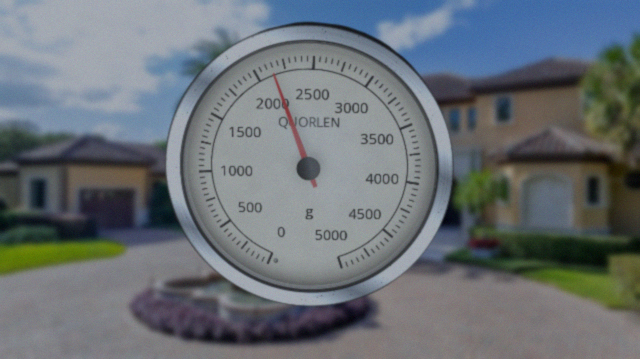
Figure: 2150,g
